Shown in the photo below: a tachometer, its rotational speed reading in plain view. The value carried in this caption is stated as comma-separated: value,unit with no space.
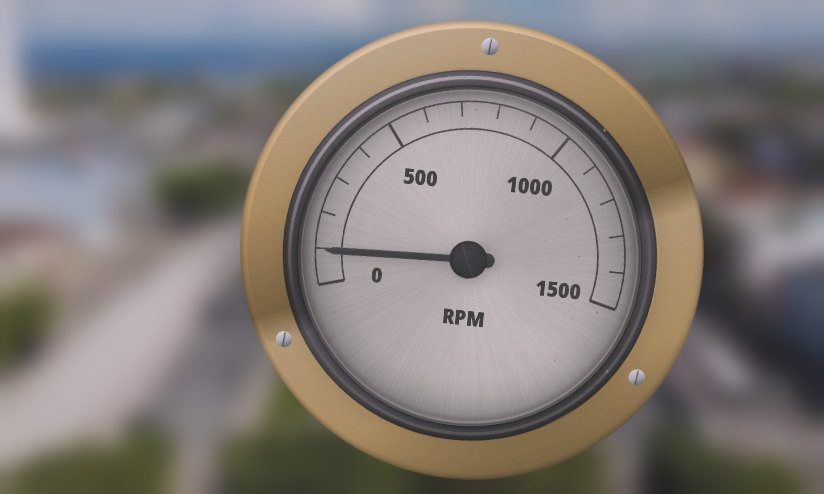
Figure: 100,rpm
